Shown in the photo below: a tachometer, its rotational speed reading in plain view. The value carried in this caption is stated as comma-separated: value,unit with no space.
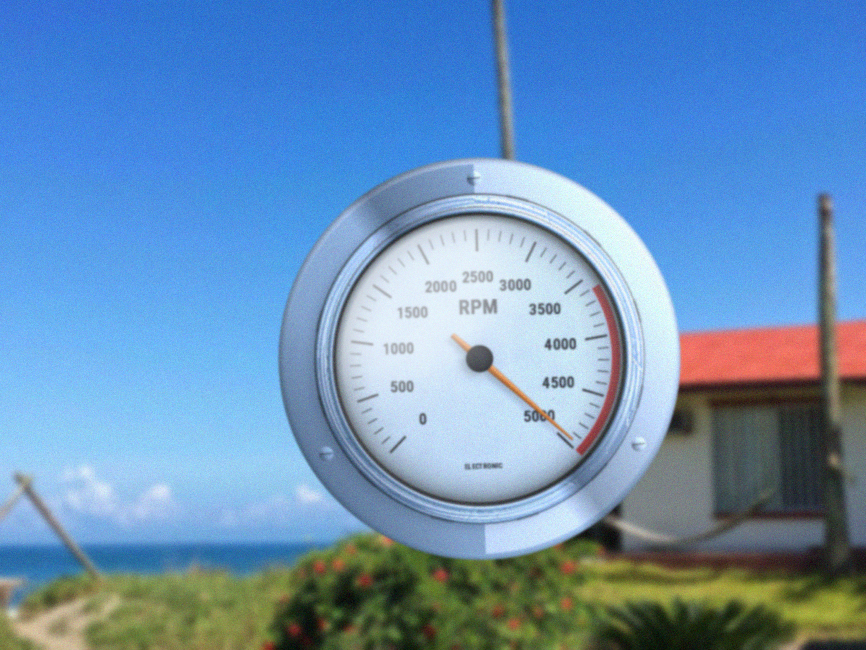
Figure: 4950,rpm
